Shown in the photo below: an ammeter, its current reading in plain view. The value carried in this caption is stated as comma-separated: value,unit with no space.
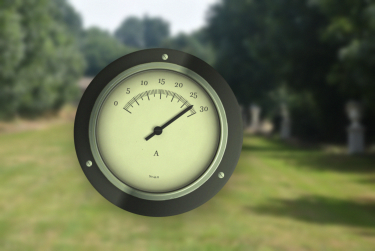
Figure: 27.5,A
